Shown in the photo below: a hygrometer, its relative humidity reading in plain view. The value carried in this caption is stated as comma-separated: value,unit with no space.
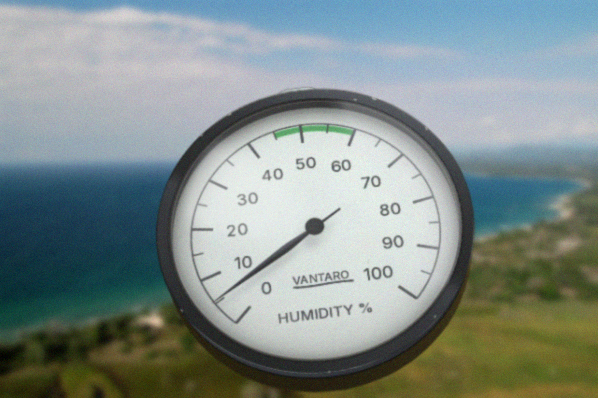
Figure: 5,%
